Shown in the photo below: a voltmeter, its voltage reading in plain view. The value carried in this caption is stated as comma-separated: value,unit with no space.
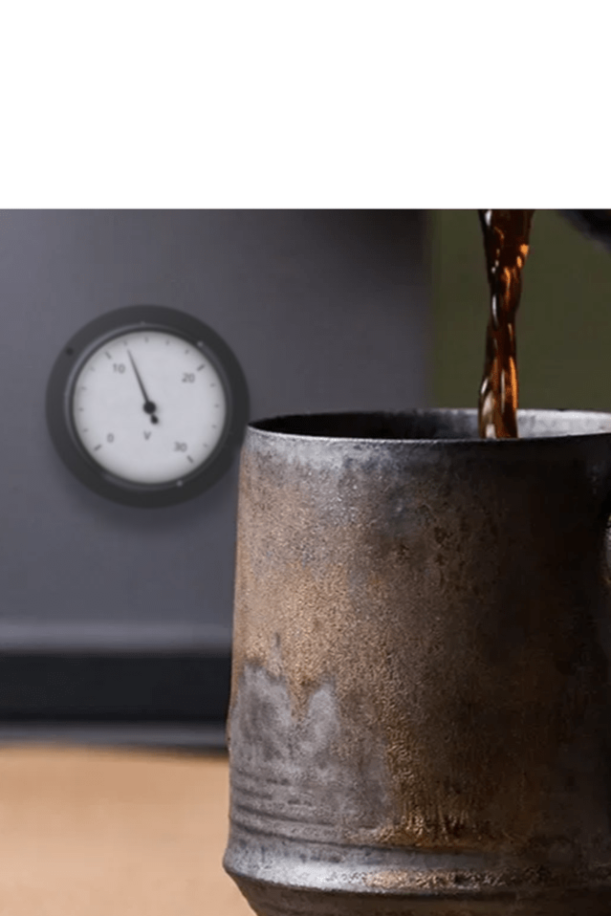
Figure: 12,V
